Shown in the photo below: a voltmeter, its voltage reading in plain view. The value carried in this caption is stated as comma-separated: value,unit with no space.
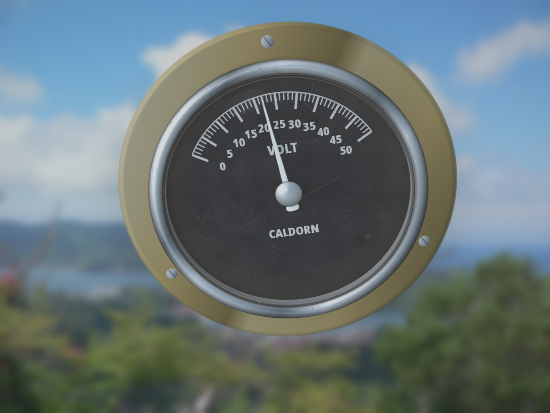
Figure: 22,V
